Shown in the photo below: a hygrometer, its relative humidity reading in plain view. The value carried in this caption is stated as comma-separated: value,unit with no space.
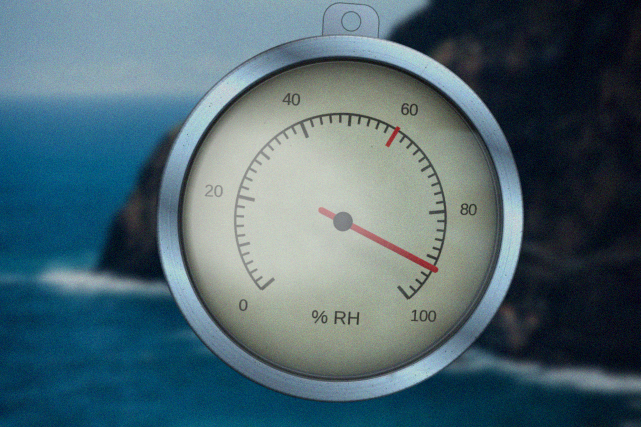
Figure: 92,%
